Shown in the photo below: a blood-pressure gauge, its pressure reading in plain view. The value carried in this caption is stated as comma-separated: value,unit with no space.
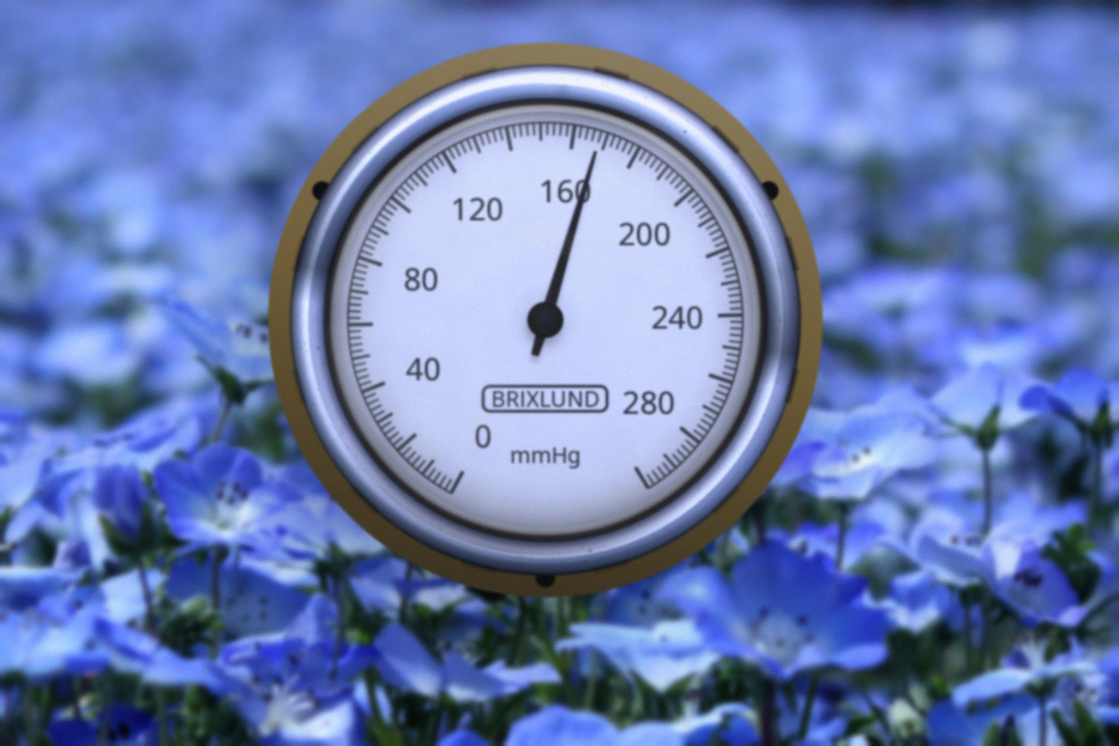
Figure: 168,mmHg
